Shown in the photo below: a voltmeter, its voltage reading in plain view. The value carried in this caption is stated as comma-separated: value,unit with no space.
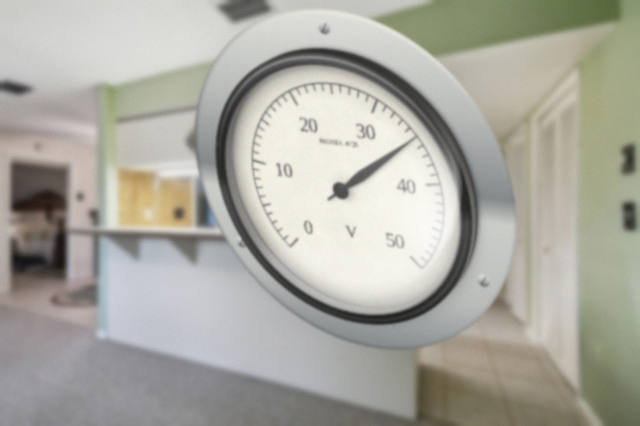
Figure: 35,V
